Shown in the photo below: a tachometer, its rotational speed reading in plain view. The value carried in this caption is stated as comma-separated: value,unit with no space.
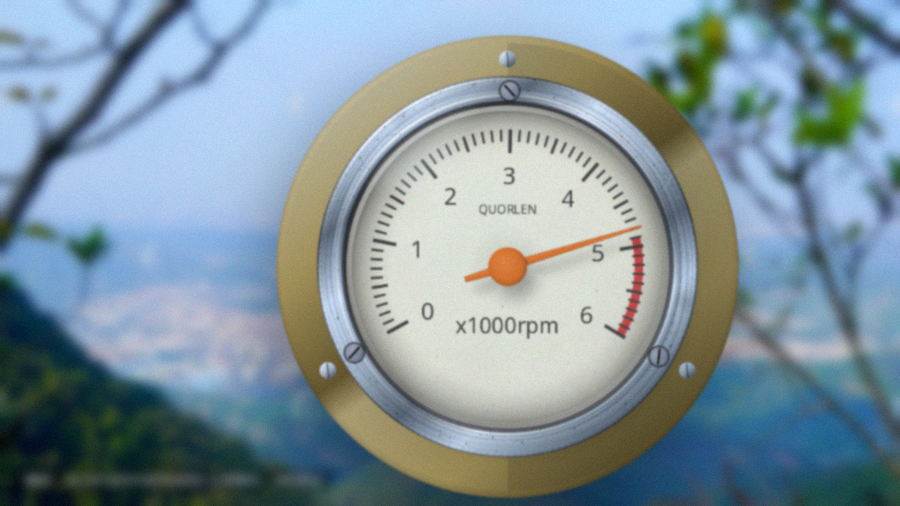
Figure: 4800,rpm
